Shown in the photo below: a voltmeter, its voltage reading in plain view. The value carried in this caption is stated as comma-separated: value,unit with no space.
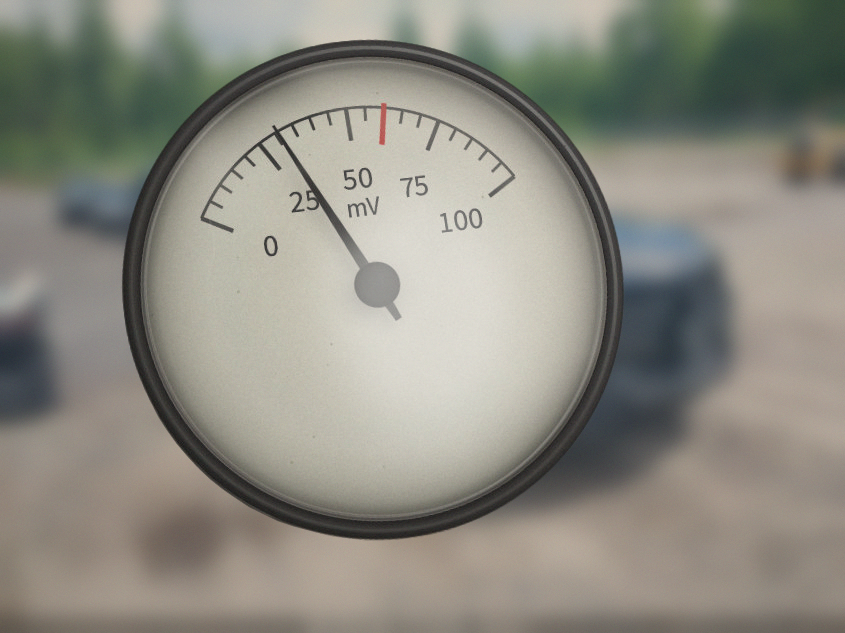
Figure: 30,mV
